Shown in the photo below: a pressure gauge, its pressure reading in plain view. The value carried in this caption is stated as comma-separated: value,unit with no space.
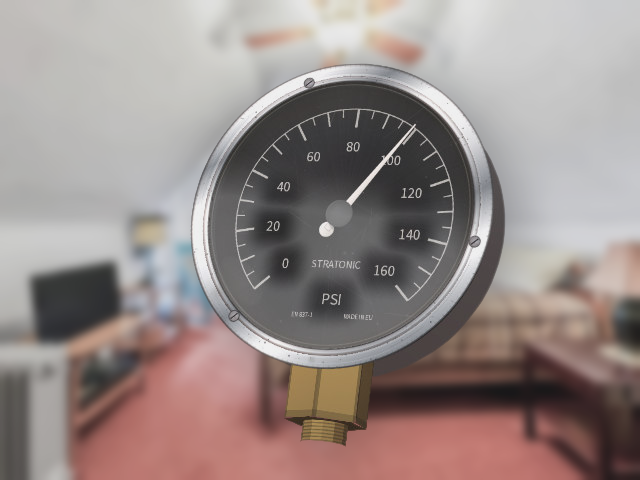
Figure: 100,psi
